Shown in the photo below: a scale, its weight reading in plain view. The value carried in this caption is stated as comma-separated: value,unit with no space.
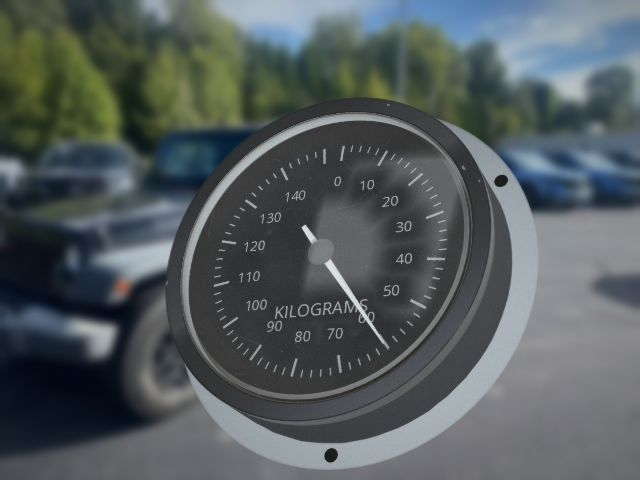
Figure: 60,kg
